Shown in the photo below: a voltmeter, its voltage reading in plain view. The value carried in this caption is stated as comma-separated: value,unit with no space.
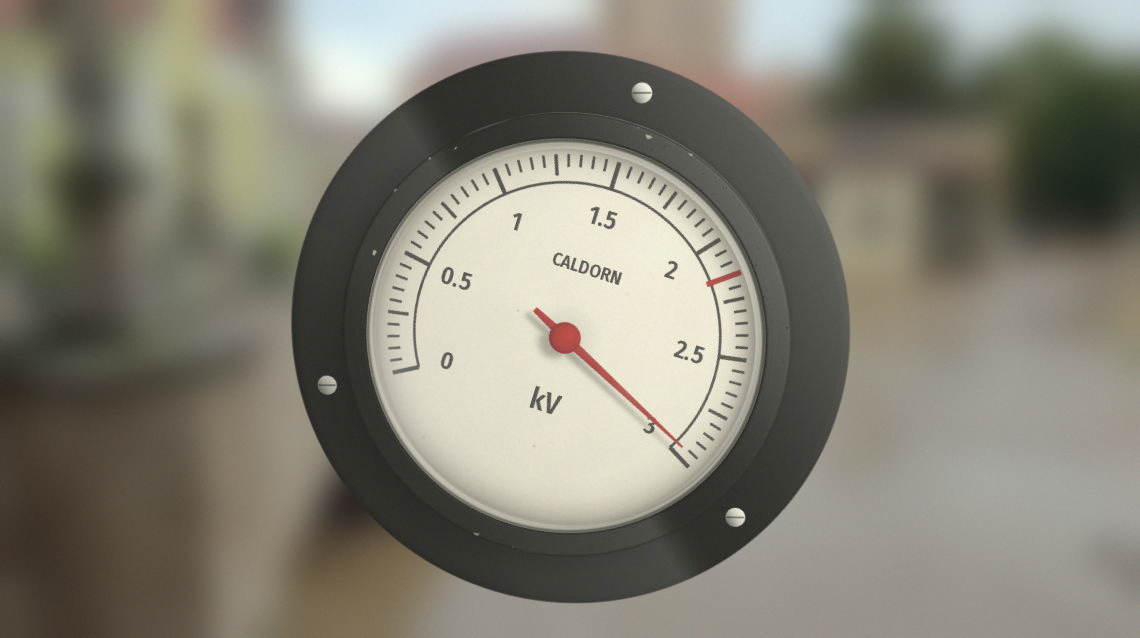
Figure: 2.95,kV
